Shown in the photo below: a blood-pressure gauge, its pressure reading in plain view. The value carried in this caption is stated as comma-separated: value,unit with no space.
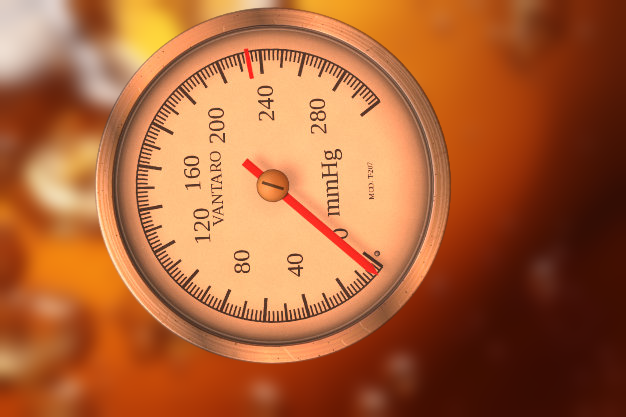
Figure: 4,mmHg
